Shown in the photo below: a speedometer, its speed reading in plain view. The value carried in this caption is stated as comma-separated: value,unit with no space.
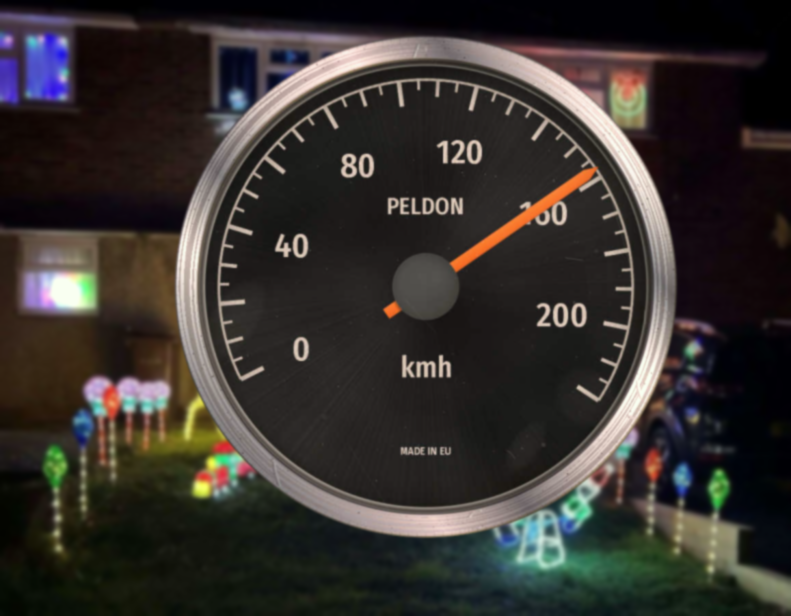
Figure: 157.5,km/h
